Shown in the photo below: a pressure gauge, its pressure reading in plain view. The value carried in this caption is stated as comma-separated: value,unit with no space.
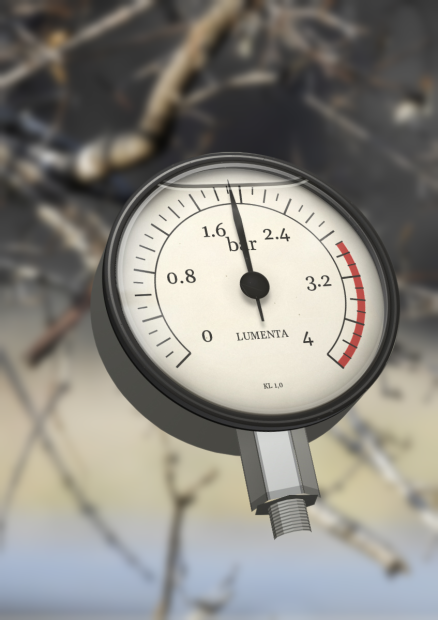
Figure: 1.9,bar
